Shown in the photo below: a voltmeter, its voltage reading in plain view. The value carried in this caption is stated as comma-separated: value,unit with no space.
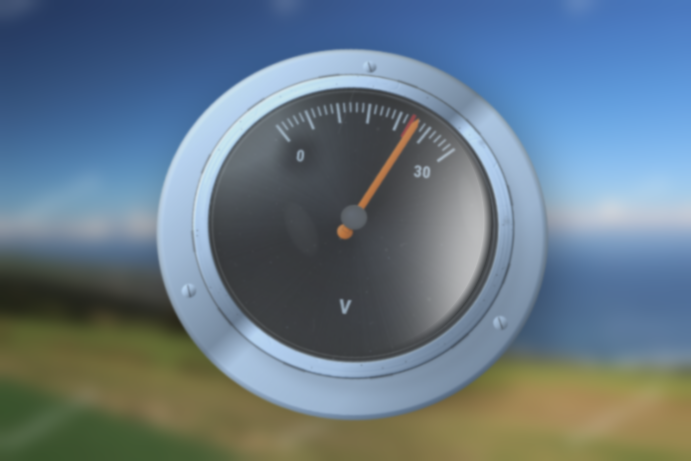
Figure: 23,V
